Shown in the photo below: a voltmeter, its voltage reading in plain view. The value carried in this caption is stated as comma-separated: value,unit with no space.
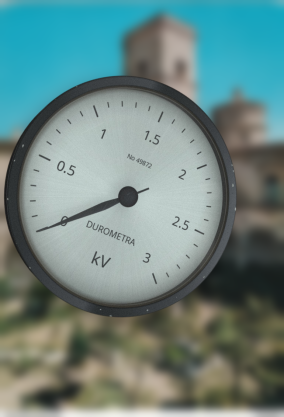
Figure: 0,kV
